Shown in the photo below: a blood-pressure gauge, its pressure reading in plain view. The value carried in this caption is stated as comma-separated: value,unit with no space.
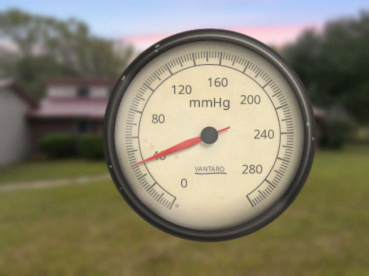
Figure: 40,mmHg
